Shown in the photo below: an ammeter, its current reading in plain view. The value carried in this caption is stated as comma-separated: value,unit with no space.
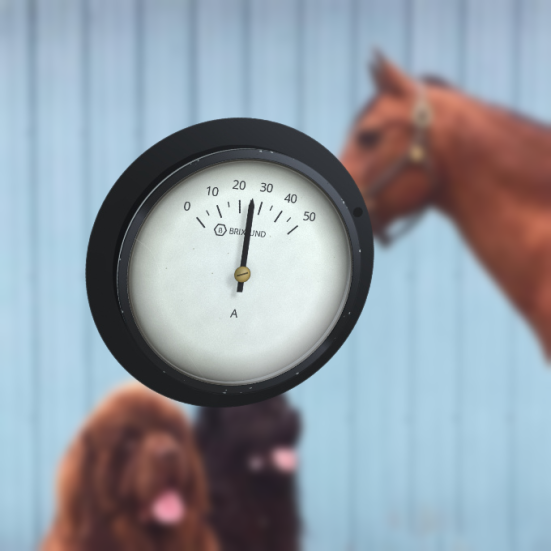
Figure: 25,A
